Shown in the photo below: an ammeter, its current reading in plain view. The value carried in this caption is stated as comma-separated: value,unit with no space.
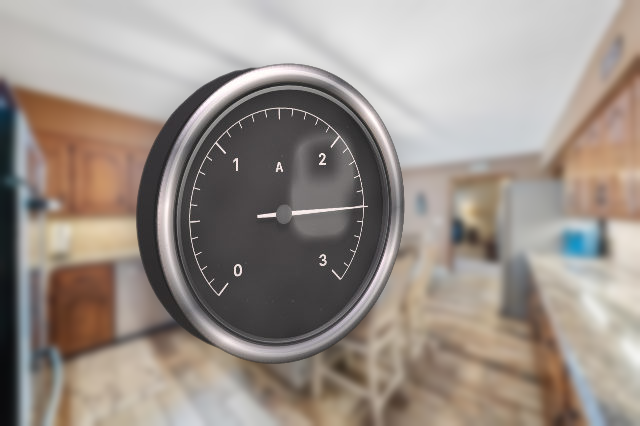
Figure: 2.5,A
